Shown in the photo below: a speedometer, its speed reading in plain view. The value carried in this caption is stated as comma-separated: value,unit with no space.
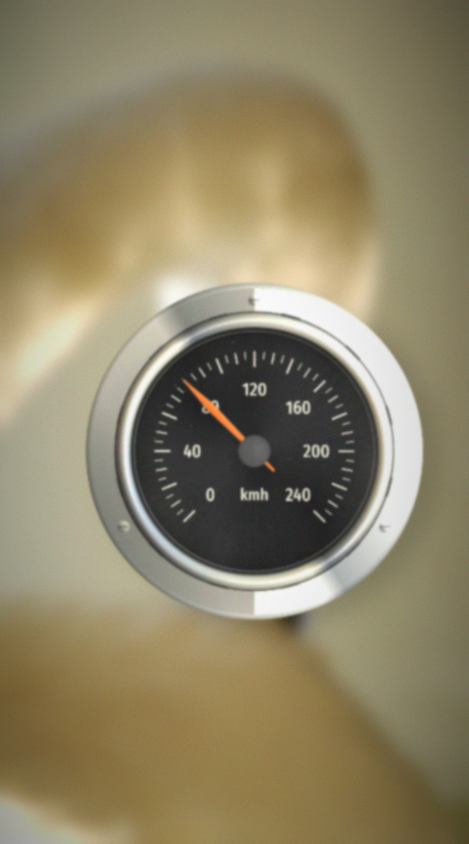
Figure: 80,km/h
